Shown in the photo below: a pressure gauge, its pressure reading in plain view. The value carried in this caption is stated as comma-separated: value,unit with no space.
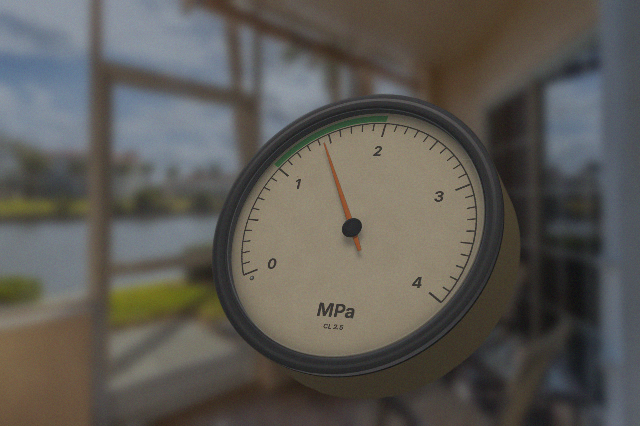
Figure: 1.45,MPa
